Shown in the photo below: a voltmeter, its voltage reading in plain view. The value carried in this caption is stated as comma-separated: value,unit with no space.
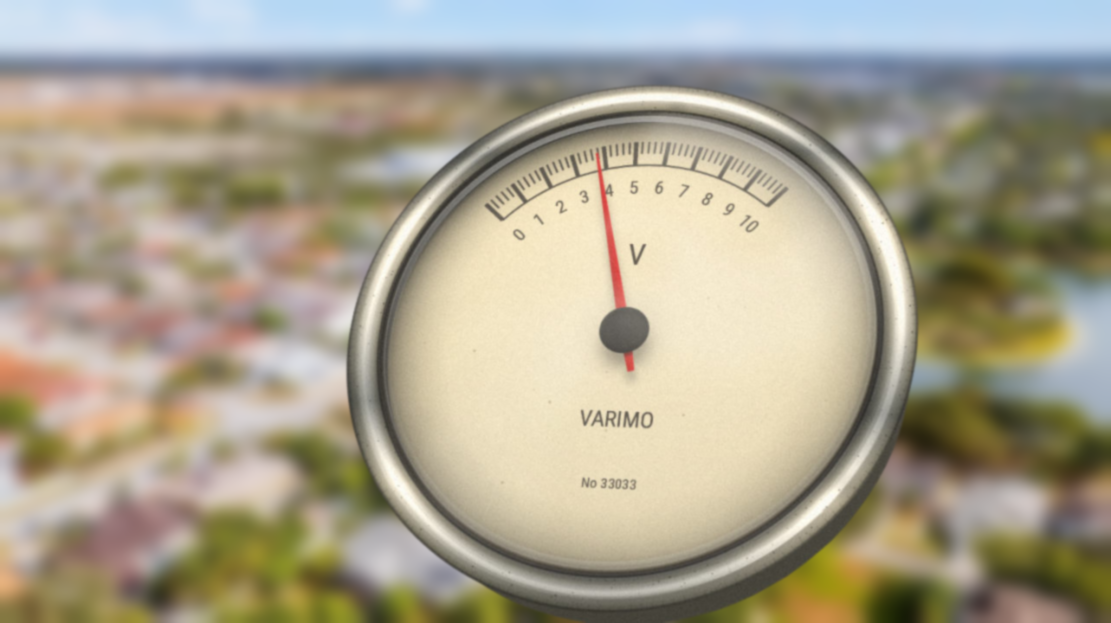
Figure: 3.8,V
